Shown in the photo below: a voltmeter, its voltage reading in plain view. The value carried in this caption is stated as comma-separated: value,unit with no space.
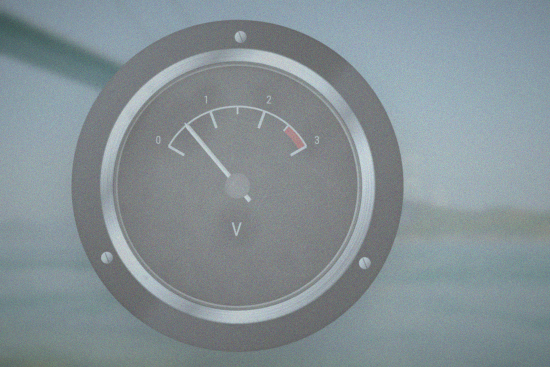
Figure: 0.5,V
